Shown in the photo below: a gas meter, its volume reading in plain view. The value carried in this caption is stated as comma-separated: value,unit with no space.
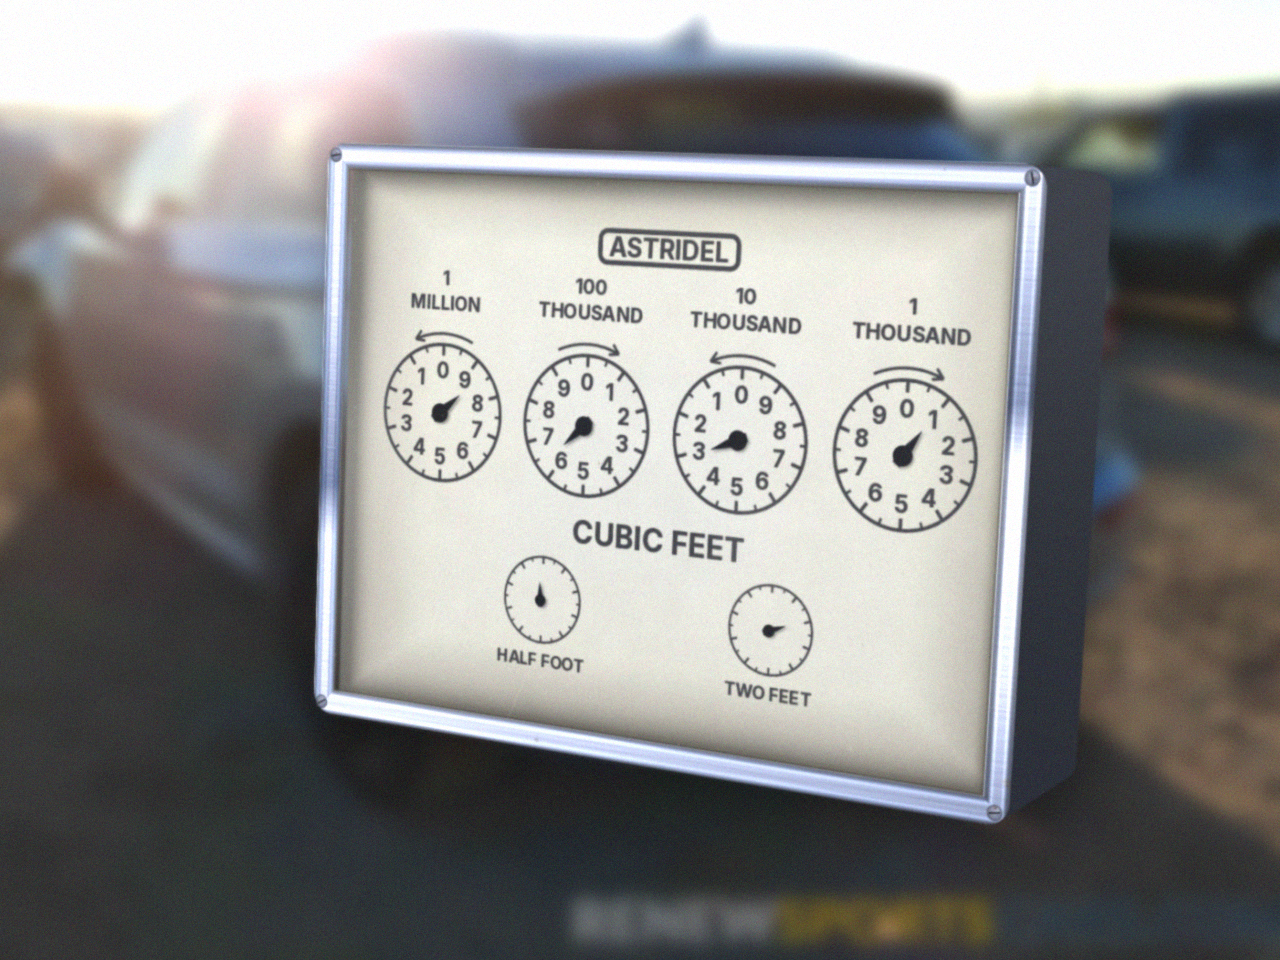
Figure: 863100,ft³
